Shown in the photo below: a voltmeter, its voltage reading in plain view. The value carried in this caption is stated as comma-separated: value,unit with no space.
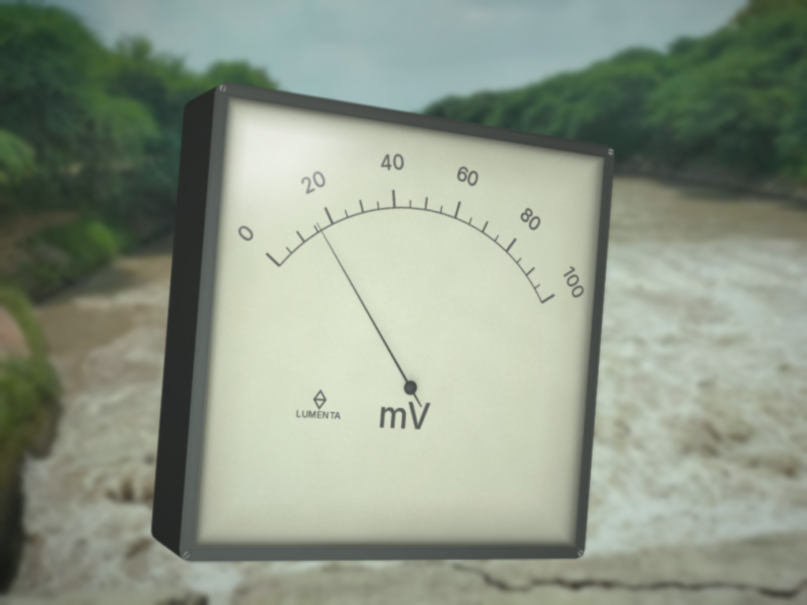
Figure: 15,mV
